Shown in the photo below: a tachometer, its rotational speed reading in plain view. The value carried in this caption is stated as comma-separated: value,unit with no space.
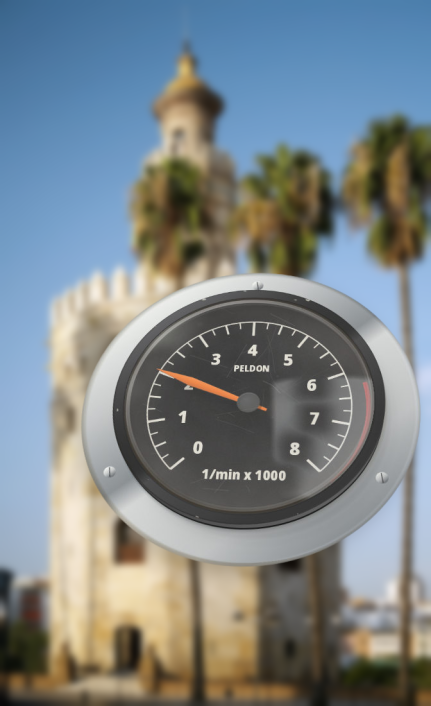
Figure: 2000,rpm
